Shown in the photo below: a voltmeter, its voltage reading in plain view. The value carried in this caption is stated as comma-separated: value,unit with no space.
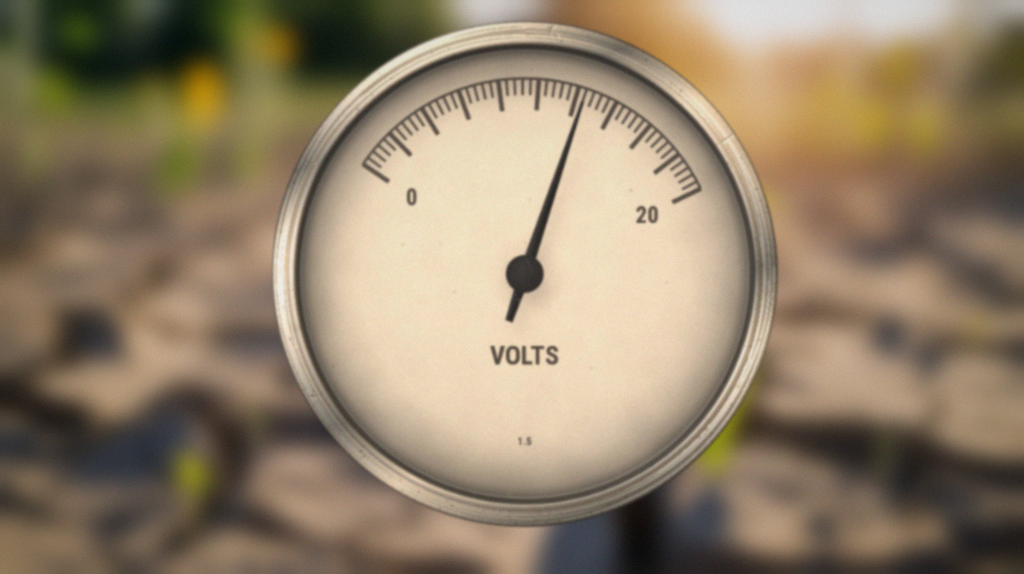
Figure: 12.4,V
